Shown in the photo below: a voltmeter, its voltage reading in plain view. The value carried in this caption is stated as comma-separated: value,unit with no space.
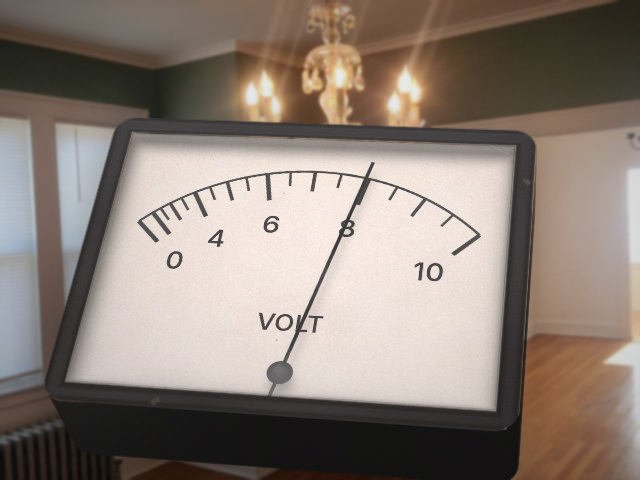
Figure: 8,V
